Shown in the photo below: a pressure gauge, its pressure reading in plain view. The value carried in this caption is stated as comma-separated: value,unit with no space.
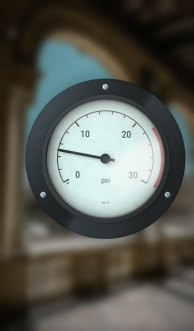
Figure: 5,psi
